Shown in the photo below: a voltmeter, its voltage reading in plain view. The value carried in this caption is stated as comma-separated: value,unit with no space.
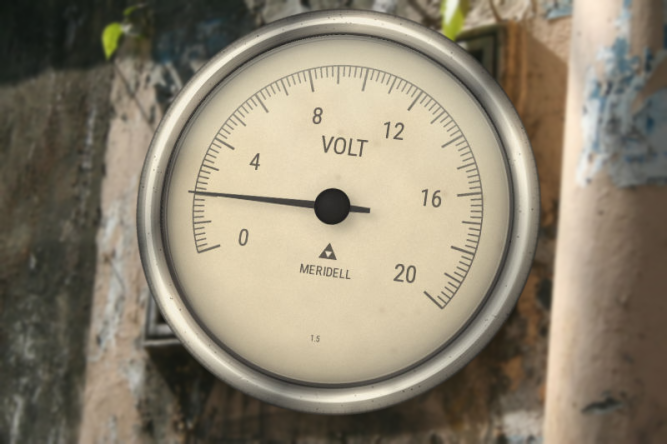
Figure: 2,V
